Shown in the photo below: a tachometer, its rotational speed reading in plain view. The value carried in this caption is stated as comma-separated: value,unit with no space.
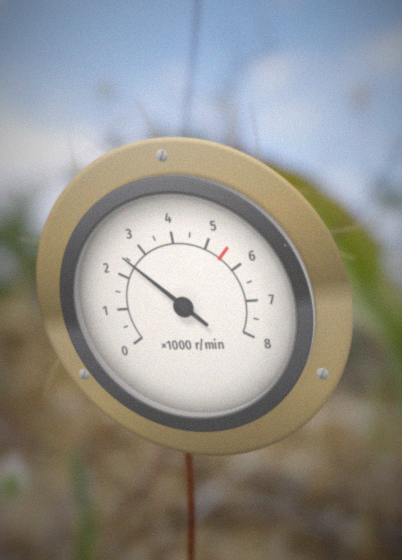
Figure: 2500,rpm
